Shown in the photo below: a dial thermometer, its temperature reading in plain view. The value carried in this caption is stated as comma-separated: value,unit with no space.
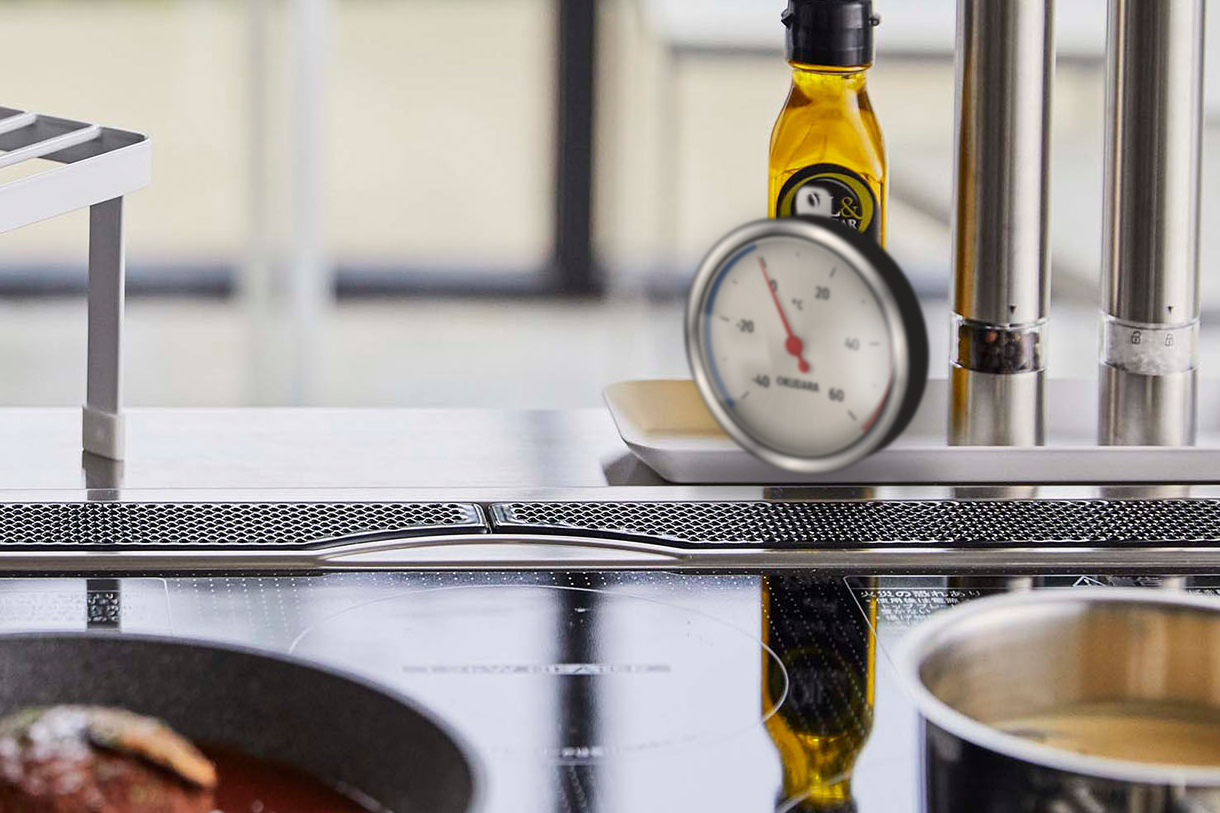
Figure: 0,°C
